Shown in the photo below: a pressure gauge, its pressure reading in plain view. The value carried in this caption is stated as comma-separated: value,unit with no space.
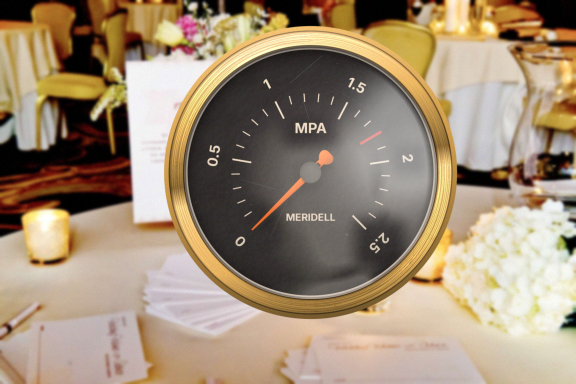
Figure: 0,MPa
